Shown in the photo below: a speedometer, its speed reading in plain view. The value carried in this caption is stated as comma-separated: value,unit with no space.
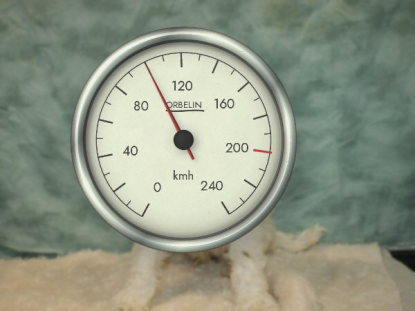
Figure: 100,km/h
